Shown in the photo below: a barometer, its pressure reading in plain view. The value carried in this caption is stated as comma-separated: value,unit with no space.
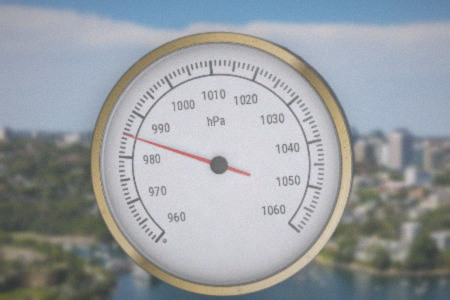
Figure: 985,hPa
